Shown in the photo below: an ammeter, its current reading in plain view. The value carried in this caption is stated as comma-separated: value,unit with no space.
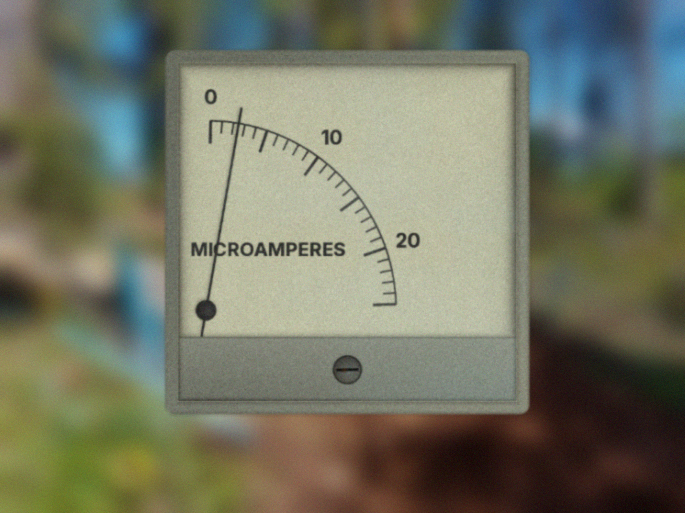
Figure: 2.5,µA
